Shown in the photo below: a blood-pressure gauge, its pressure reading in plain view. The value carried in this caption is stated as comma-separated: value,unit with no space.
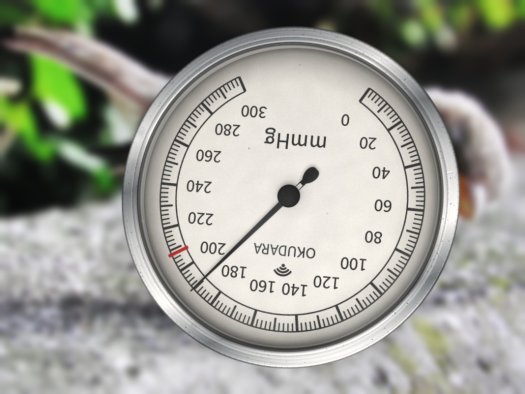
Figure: 190,mmHg
